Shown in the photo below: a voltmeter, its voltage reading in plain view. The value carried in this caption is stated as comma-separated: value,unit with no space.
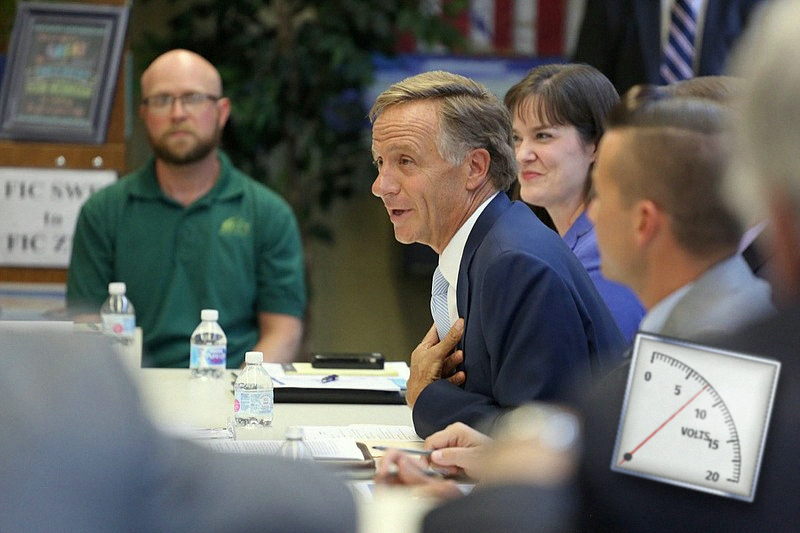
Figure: 7.5,V
